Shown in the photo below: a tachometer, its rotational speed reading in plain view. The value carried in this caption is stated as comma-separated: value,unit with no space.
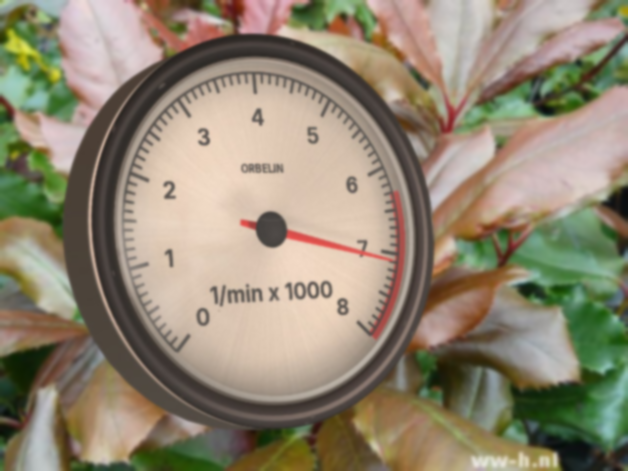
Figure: 7100,rpm
